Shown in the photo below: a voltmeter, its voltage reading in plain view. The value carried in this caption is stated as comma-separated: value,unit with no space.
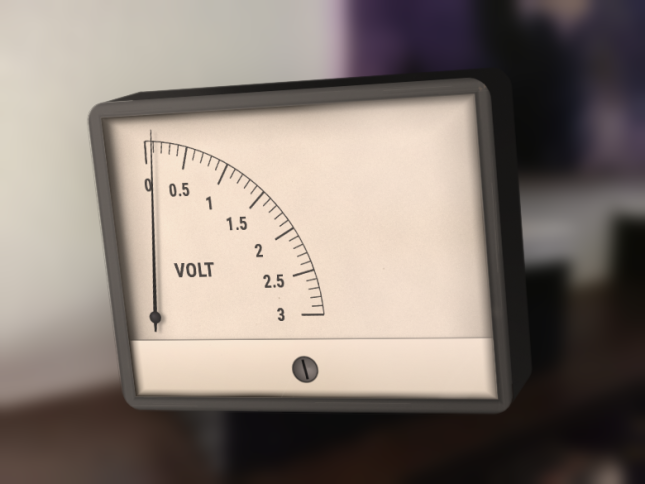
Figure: 0.1,V
